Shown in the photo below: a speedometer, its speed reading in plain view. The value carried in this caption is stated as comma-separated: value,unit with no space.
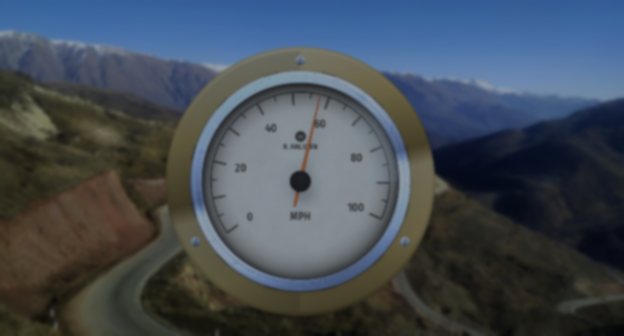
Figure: 57.5,mph
